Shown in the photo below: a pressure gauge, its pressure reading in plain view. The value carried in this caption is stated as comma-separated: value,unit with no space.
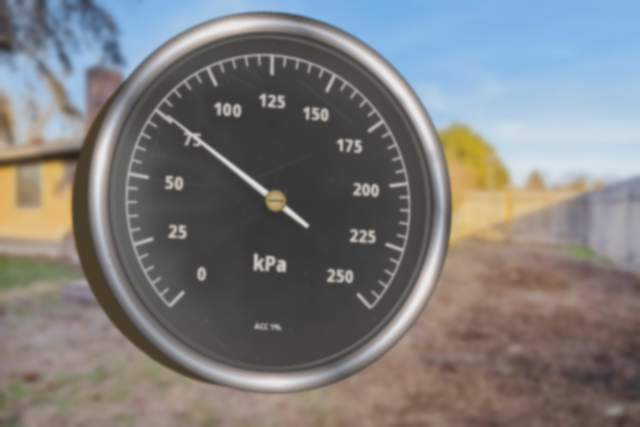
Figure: 75,kPa
